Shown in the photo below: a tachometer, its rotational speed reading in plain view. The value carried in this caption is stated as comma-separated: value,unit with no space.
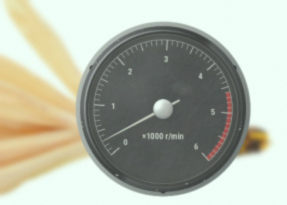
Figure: 300,rpm
